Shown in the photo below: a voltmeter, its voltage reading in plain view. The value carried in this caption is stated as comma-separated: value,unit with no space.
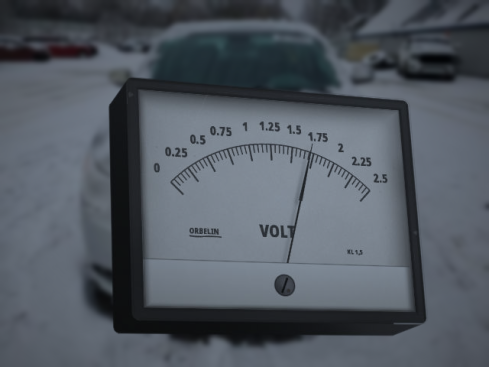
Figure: 1.7,V
